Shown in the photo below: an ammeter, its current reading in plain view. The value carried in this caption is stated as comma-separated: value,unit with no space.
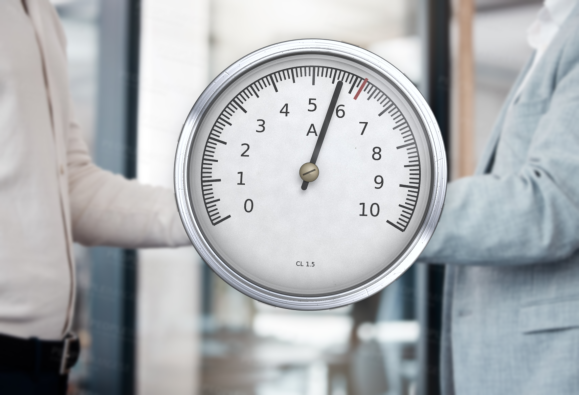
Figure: 5.7,A
